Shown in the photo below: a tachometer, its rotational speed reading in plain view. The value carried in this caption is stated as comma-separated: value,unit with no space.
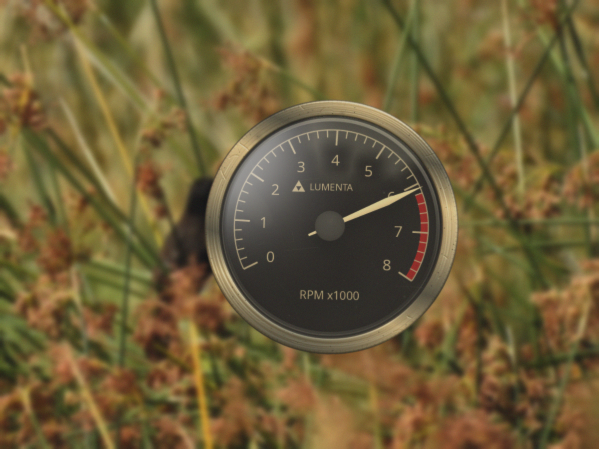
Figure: 6100,rpm
